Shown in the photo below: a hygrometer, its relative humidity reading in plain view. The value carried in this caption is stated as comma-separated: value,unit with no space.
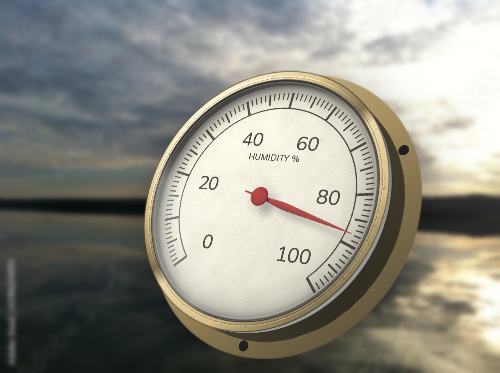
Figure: 88,%
